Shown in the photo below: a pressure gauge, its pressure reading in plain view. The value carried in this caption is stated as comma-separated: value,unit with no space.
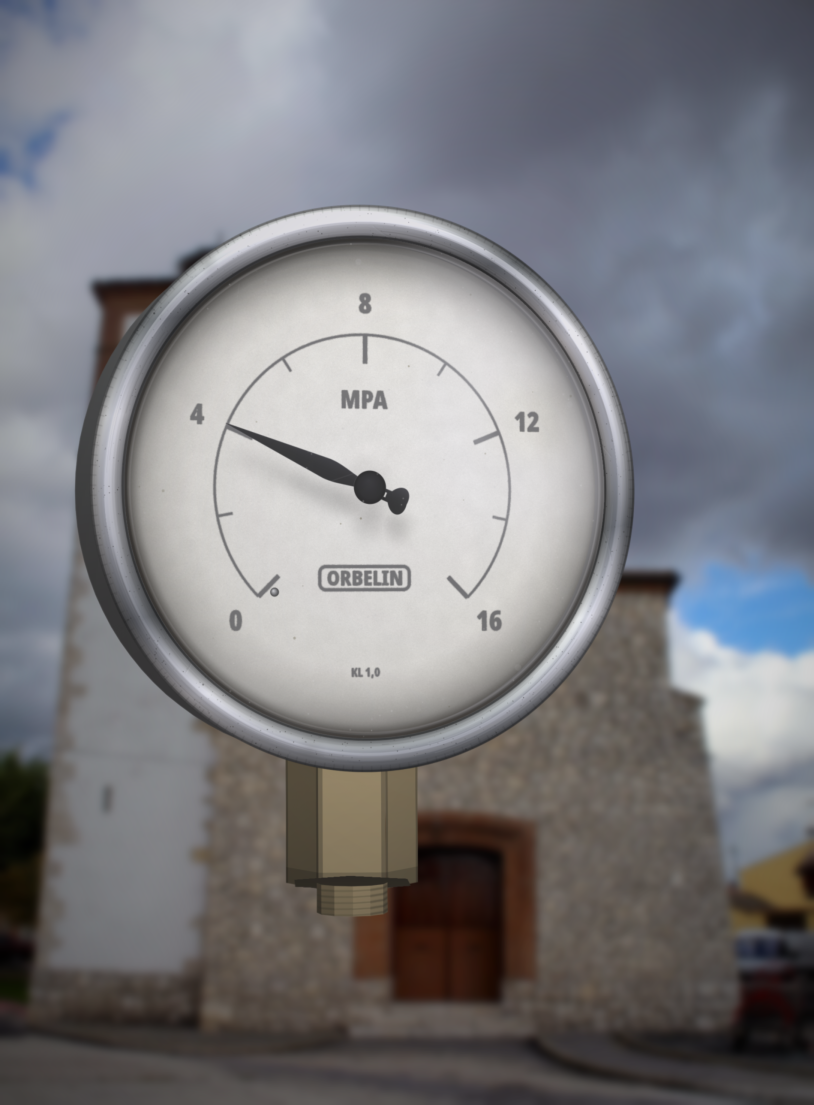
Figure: 4,MPa
